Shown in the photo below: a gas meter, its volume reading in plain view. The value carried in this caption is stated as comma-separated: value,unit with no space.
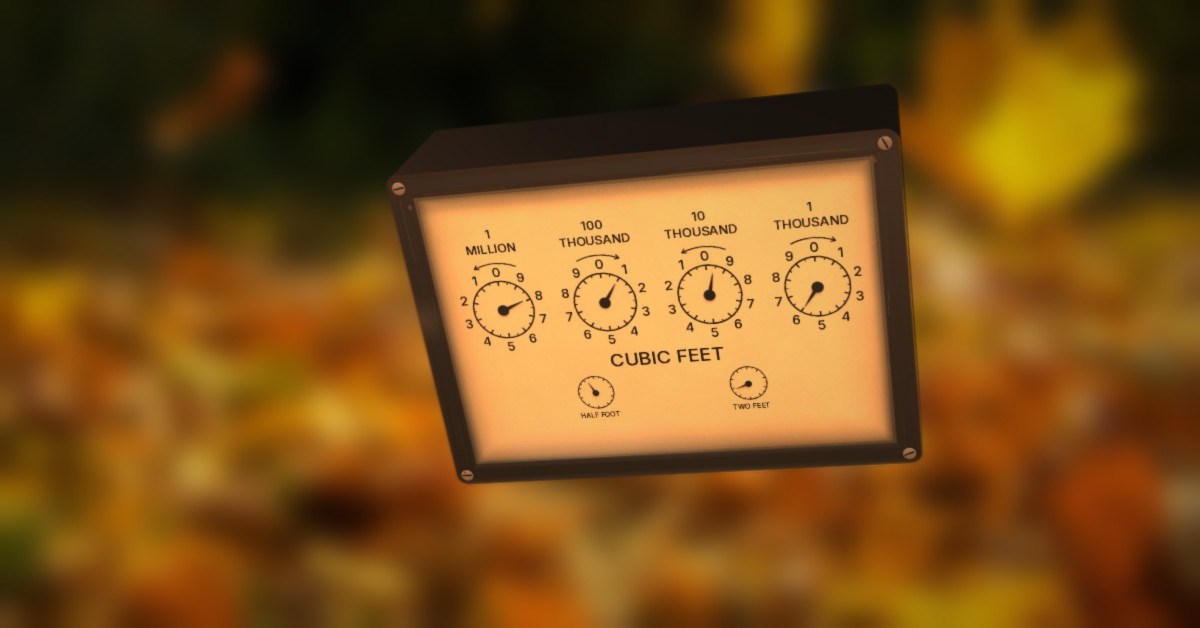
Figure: 809600,ft³
